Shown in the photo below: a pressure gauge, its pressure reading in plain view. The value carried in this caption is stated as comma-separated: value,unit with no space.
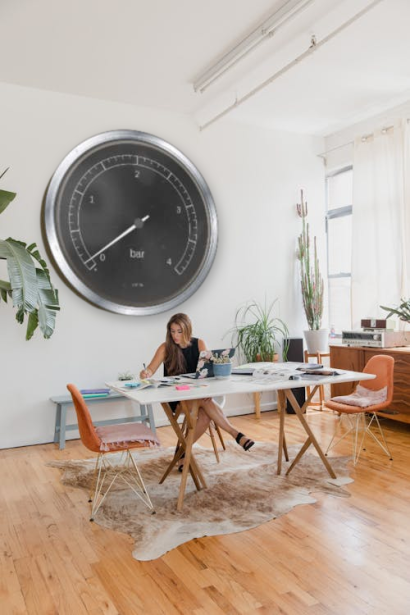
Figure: 0.1,bar
